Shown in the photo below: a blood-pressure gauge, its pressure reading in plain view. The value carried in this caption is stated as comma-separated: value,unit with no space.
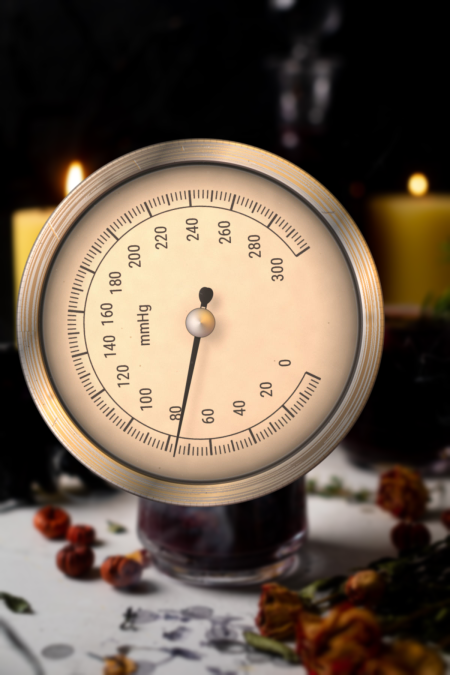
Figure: 76,mmHg
